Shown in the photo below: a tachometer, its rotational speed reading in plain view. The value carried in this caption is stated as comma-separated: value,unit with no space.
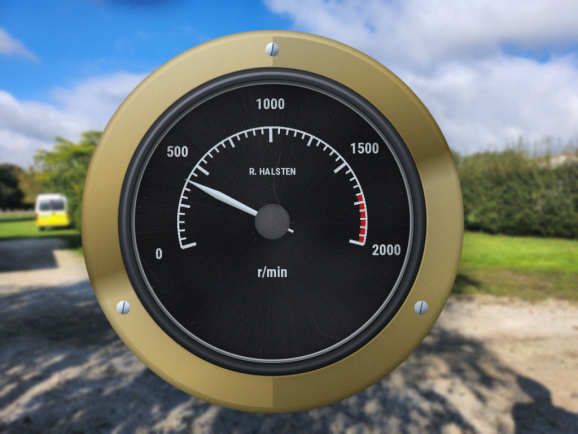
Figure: 400,rpm
